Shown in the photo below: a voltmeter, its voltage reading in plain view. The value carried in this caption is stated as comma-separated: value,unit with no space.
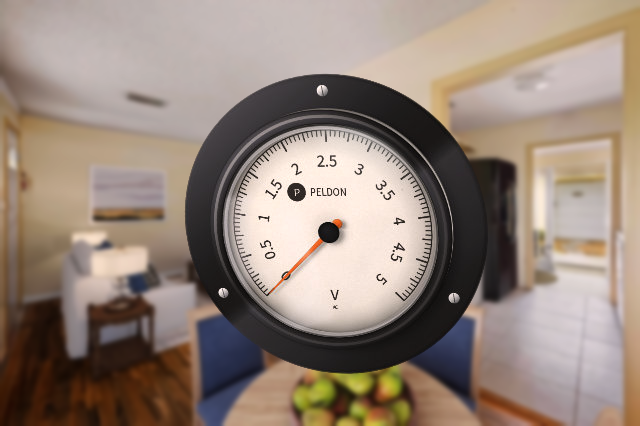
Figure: 0,V
